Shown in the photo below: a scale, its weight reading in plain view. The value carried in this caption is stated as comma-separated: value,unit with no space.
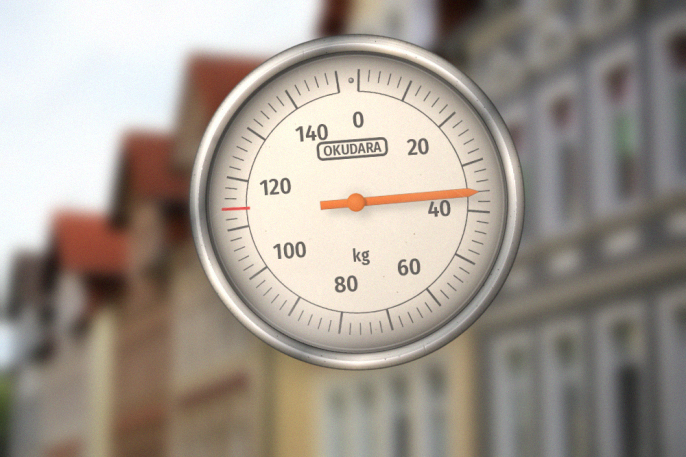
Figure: 36,kg
